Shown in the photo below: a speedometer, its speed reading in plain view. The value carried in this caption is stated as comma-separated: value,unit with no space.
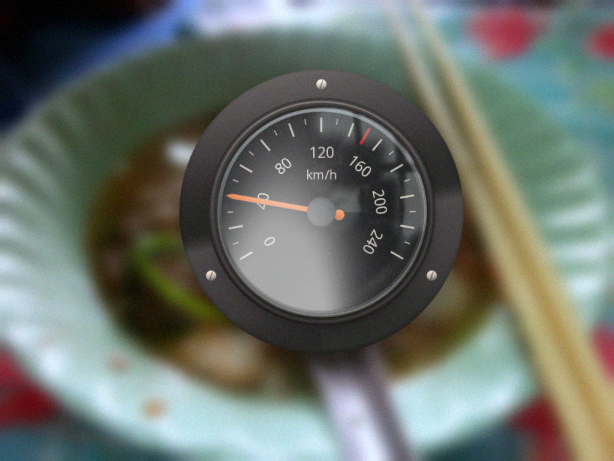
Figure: 40,km/h
